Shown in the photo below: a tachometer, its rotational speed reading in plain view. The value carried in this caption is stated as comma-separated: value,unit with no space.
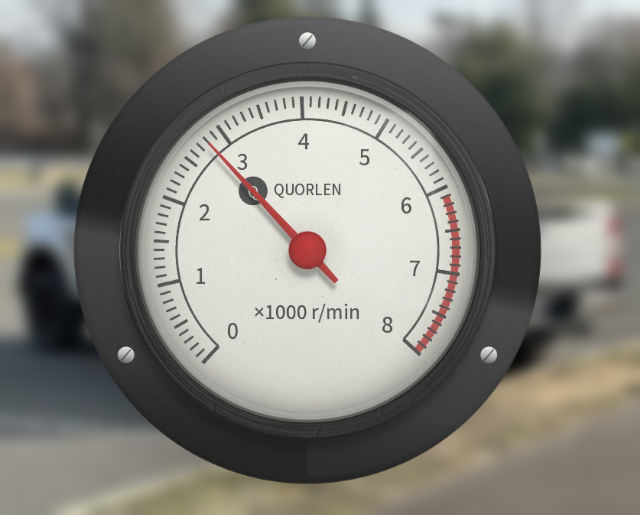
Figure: 2800,rpm
